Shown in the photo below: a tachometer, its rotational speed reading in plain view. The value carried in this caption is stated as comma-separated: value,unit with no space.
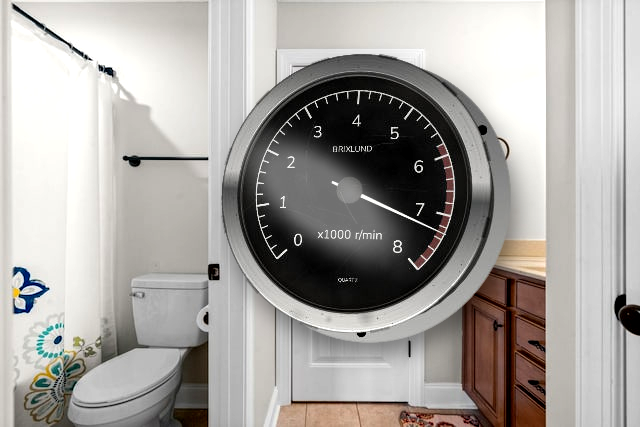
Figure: 7300,rpm
